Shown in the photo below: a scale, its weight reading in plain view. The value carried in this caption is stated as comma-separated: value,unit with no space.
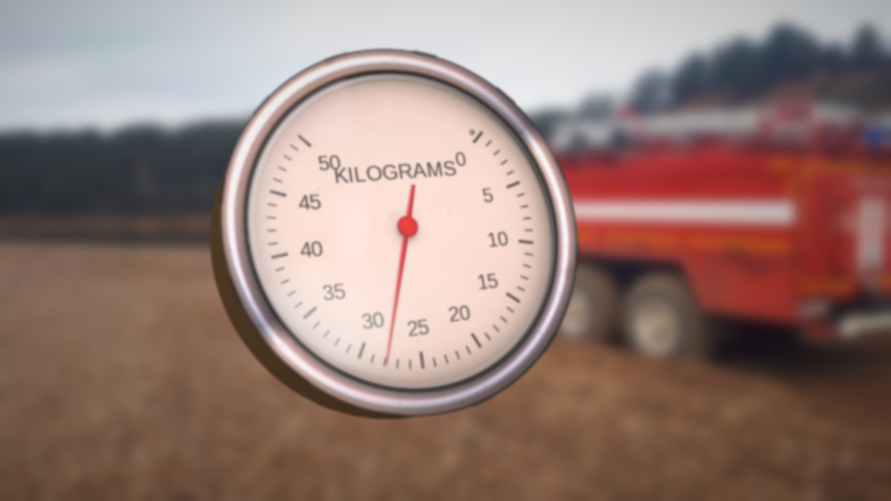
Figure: 28,kg
